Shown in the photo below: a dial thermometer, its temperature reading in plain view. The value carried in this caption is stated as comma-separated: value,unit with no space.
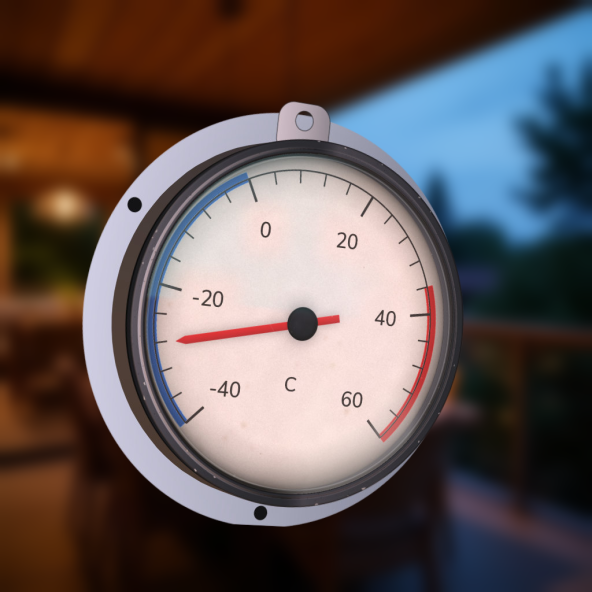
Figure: -28,°C
